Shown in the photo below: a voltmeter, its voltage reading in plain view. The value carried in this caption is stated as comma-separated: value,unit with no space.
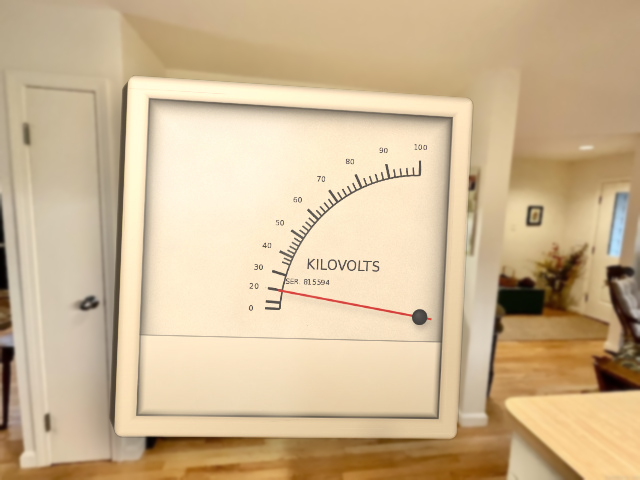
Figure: 20,kV
